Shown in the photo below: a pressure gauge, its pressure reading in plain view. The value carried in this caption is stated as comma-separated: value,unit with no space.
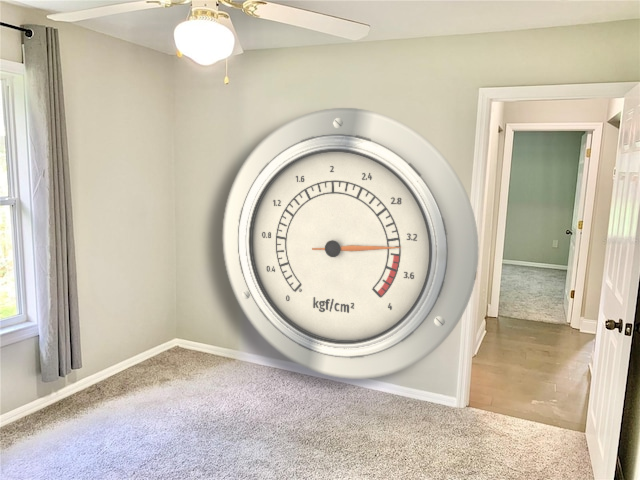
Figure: 3.3,kg/cm²
